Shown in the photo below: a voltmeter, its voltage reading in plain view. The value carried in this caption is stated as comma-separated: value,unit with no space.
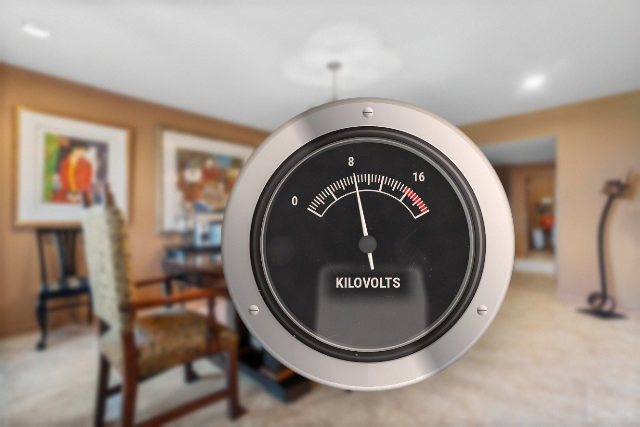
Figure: 8,kV
